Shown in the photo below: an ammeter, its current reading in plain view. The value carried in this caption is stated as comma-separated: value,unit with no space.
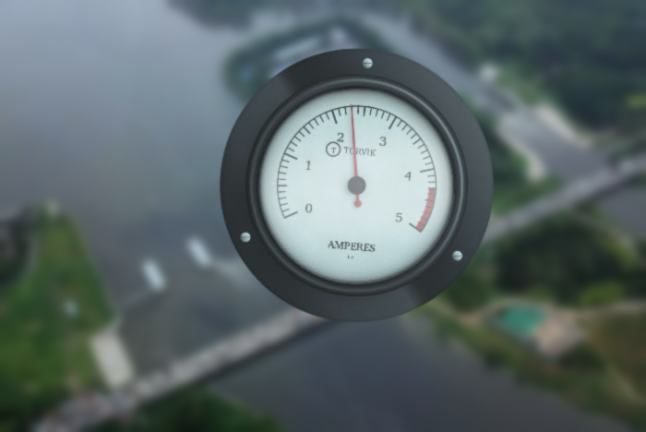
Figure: 2.3,A
